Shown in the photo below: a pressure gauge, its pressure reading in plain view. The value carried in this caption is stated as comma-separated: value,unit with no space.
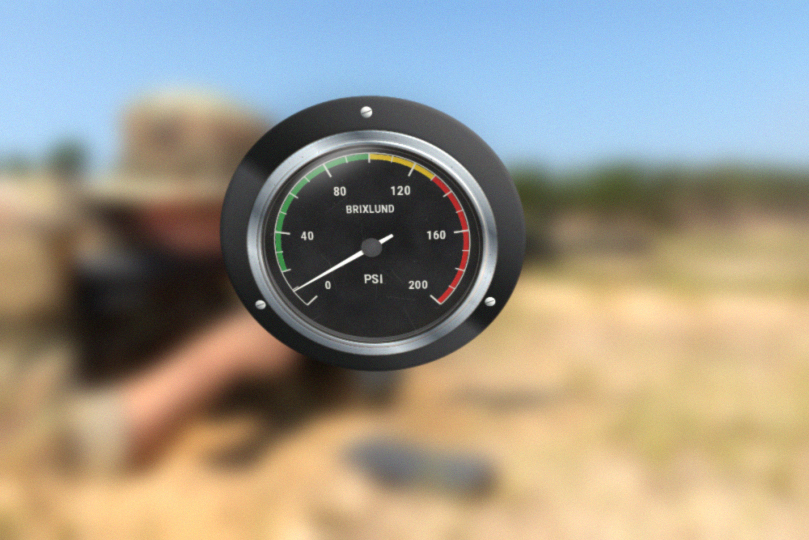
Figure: 10,psi
